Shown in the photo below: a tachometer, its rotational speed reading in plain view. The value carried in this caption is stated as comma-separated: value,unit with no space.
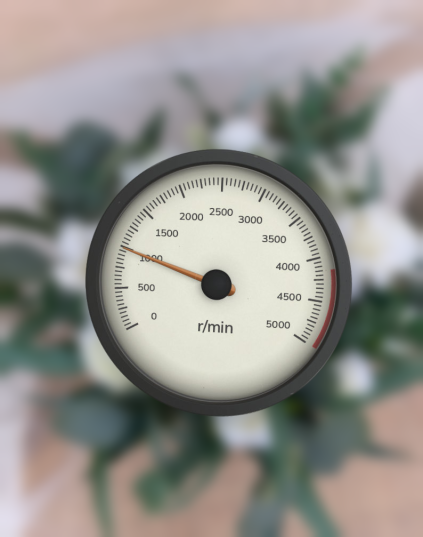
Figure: 1000,rpm
